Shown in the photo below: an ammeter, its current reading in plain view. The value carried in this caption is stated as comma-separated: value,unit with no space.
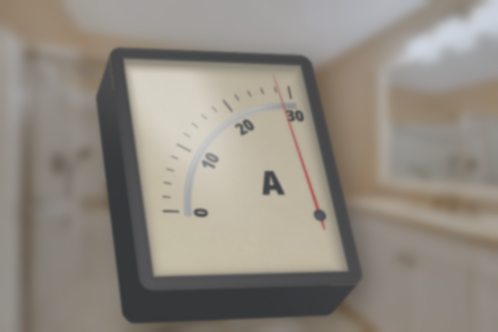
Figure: 28,A
